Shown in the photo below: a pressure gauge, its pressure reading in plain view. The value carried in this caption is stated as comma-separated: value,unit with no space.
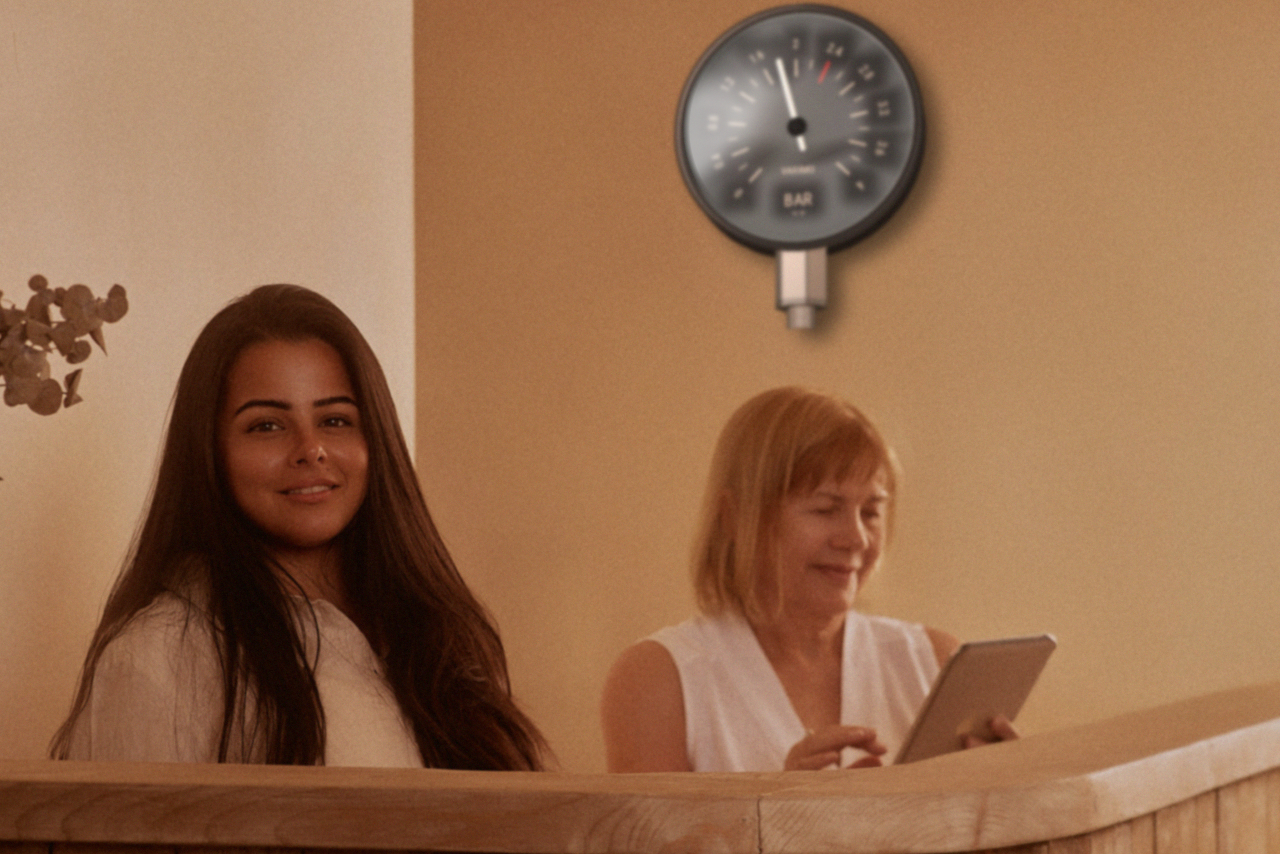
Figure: 1.8,bar
